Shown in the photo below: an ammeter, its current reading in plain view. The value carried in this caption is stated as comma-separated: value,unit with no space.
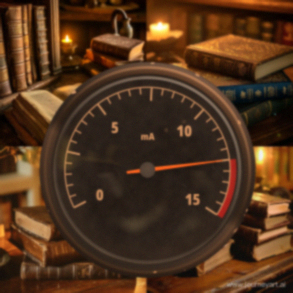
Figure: 12.5,mA
